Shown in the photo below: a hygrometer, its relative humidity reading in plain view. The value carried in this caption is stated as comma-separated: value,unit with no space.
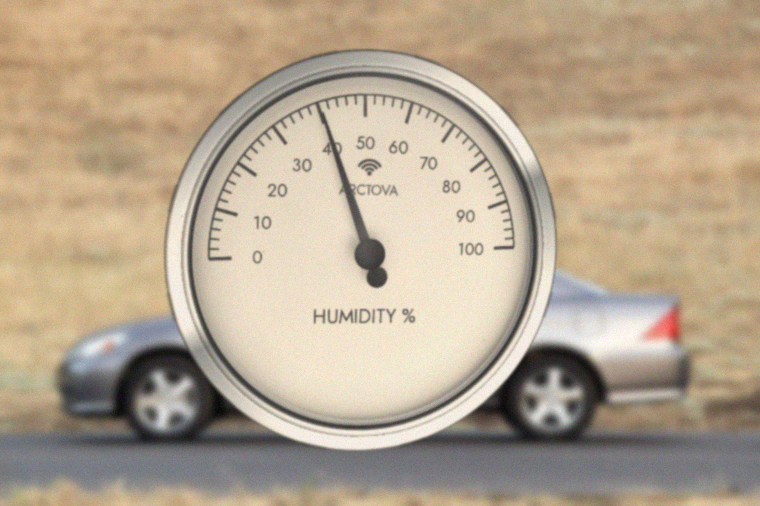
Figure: 40,%
